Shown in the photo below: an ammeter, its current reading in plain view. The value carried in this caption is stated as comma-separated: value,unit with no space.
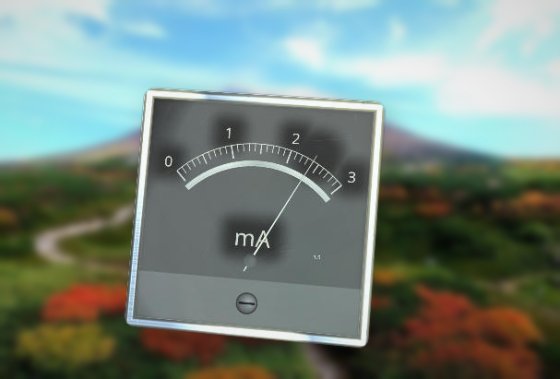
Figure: 2.4,mA
